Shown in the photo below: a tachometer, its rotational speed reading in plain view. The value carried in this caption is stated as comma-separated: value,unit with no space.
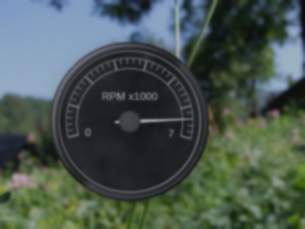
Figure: 6400,rpm
